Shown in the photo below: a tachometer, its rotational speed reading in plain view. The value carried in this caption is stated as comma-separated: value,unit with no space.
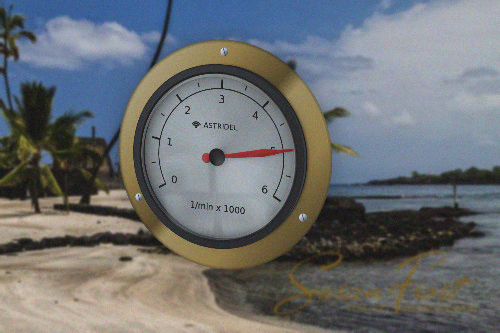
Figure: 5000,rpm
